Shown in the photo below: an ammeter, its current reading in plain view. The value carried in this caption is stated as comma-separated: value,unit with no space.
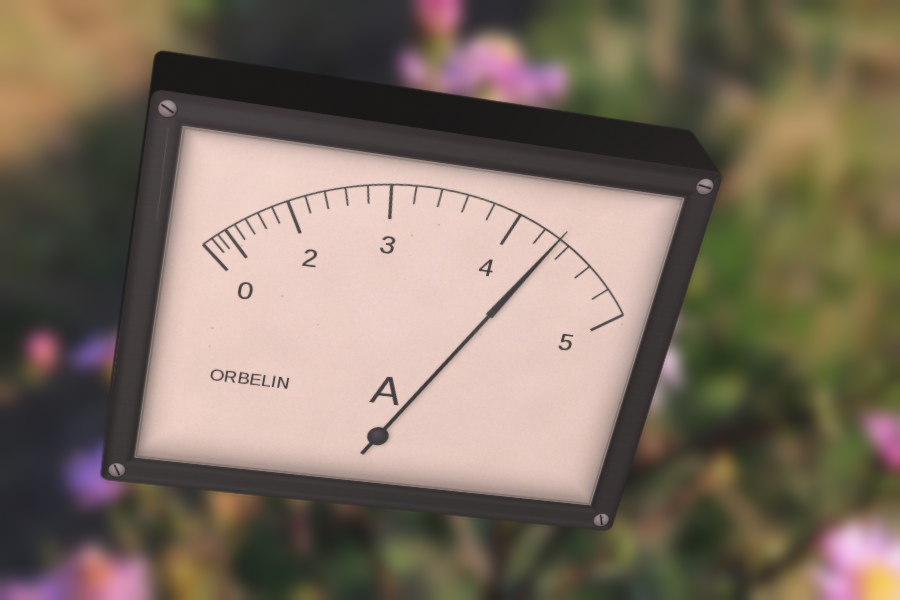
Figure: 4.3,A
